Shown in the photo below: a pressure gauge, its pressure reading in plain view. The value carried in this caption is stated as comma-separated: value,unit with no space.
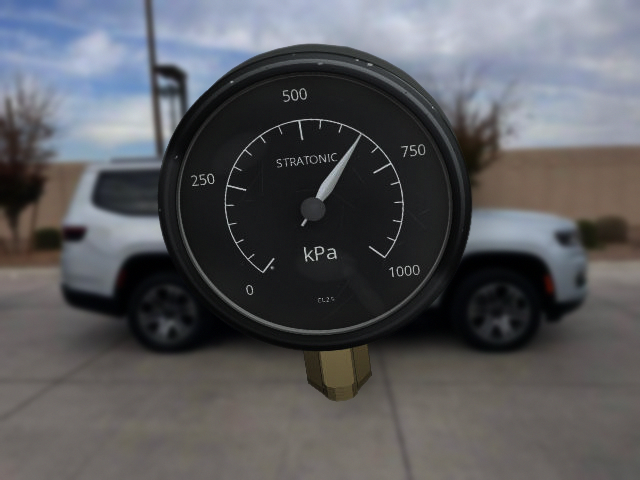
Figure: 650,kPa
